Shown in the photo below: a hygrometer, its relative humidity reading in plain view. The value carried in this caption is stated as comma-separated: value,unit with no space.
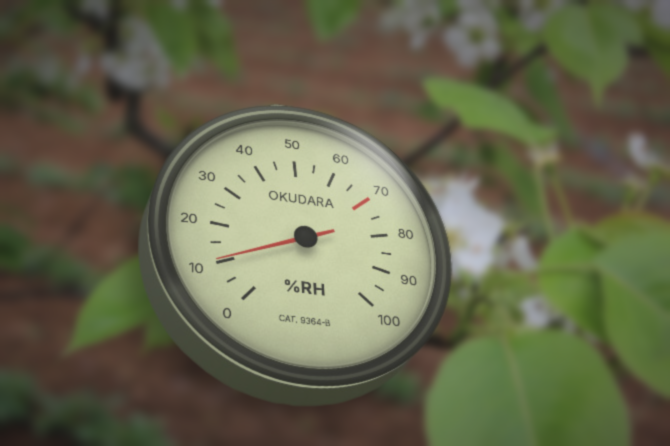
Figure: 10,%
